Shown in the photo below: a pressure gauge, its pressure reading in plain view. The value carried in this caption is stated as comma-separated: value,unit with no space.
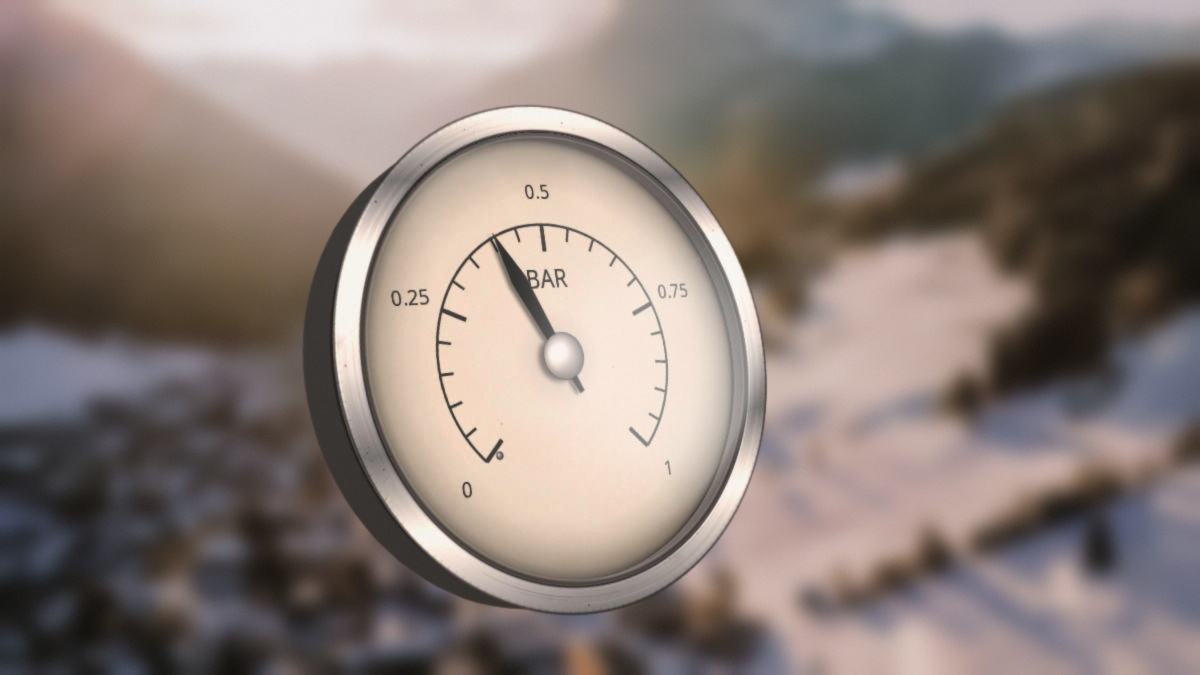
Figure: 0.4,bar
